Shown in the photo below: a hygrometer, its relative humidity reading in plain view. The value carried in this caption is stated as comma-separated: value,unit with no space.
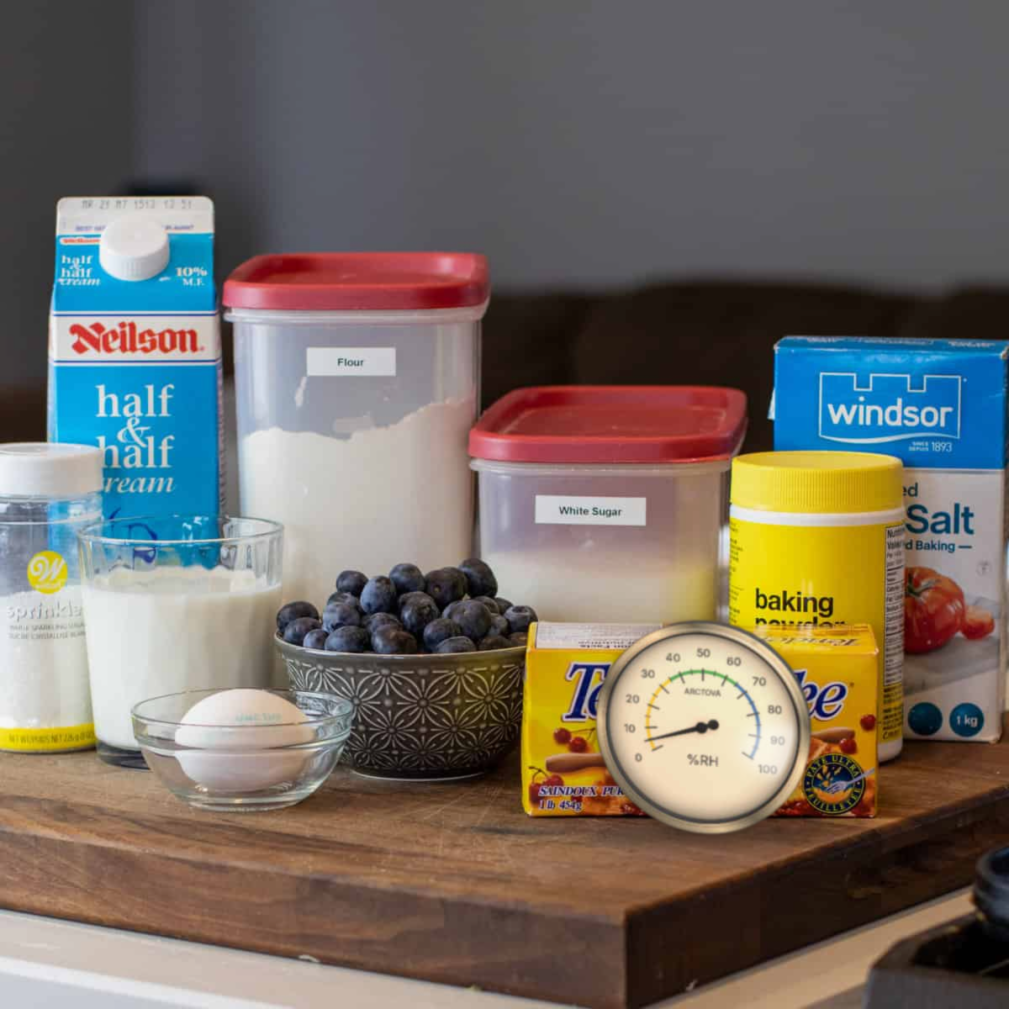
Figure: 5,%
